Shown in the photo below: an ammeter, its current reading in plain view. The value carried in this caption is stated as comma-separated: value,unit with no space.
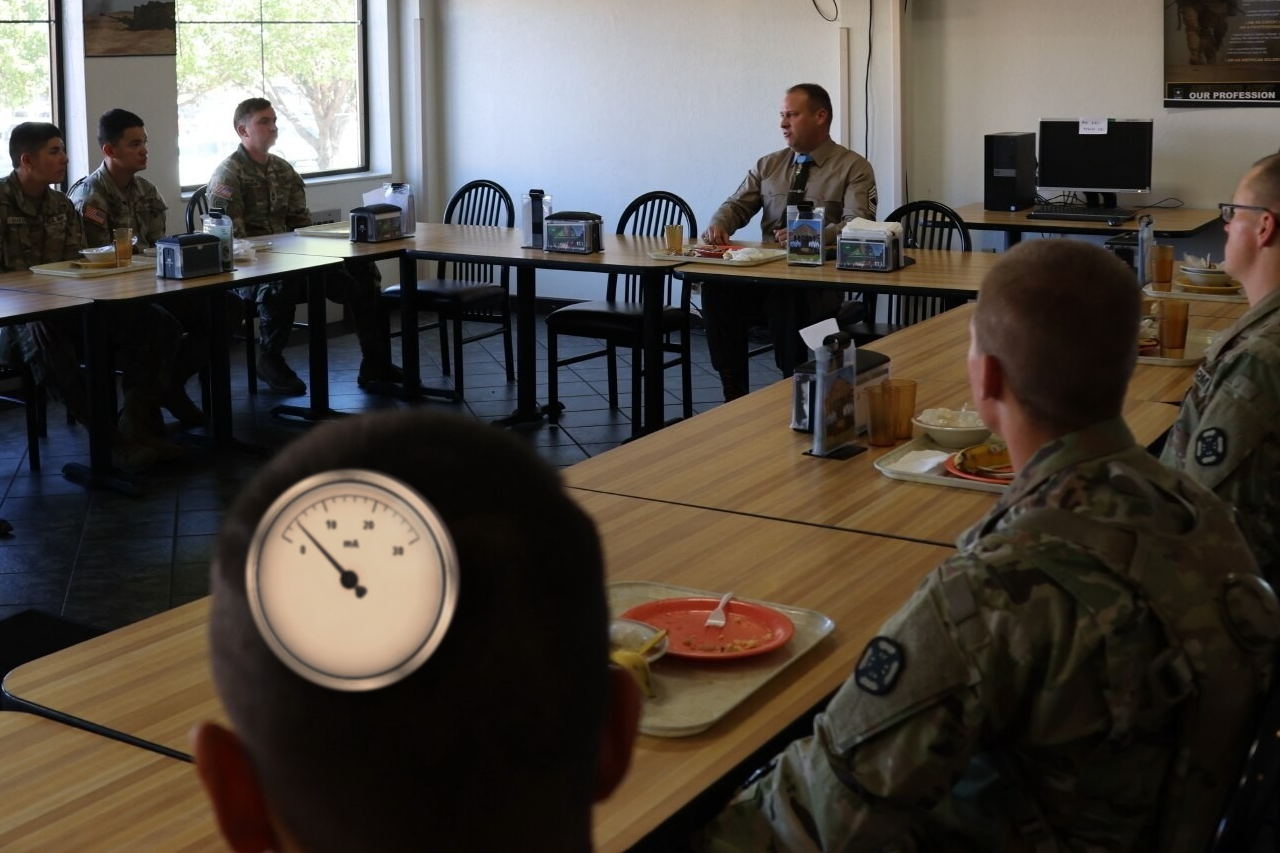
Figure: 4,mA
